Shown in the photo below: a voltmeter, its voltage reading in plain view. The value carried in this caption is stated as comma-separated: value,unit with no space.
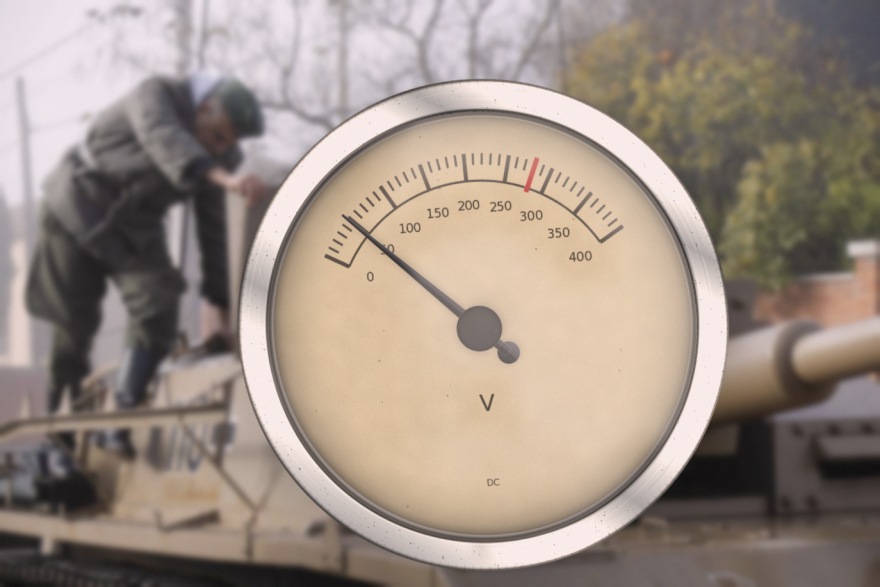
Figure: 50,V
